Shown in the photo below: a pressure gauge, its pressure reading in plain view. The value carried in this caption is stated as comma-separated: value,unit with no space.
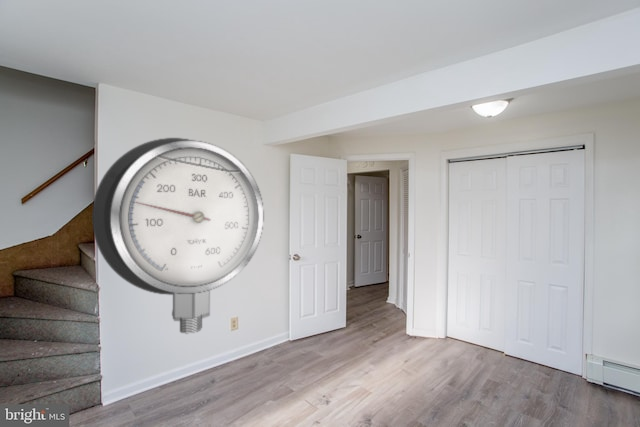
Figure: 140,bar
